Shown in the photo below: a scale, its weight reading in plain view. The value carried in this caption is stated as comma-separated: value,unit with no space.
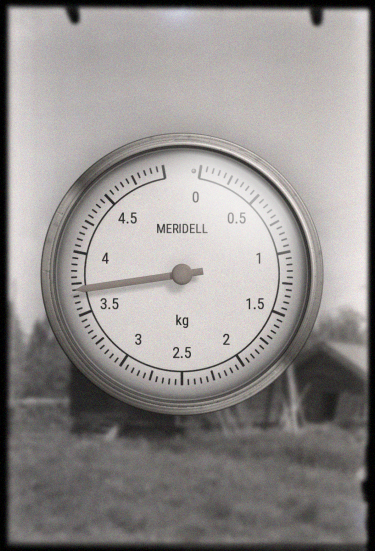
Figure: 3.7,kg
